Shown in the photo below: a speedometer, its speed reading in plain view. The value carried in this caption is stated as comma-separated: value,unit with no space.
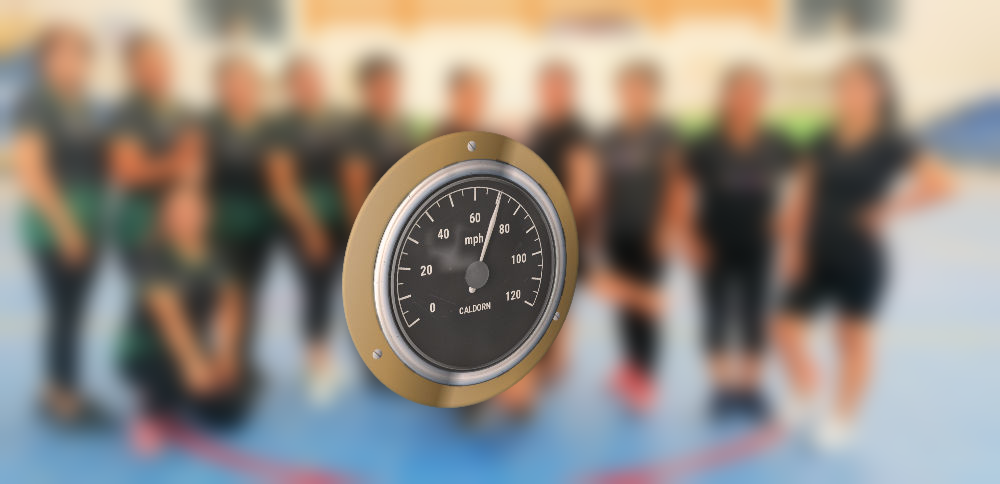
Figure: 70,mph
